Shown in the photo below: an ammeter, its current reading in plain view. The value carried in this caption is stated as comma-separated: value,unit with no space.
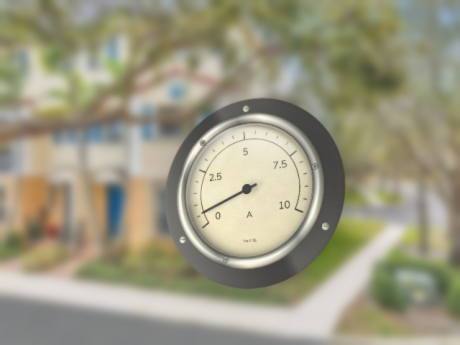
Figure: 0.5,A
